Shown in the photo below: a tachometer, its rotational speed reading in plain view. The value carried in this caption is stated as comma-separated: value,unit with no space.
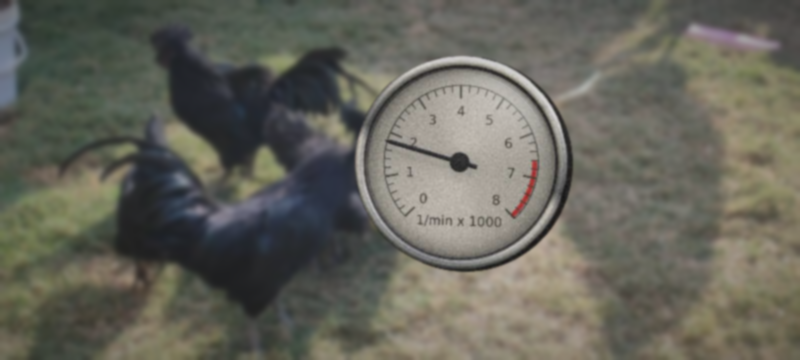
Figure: 1800,rpm
